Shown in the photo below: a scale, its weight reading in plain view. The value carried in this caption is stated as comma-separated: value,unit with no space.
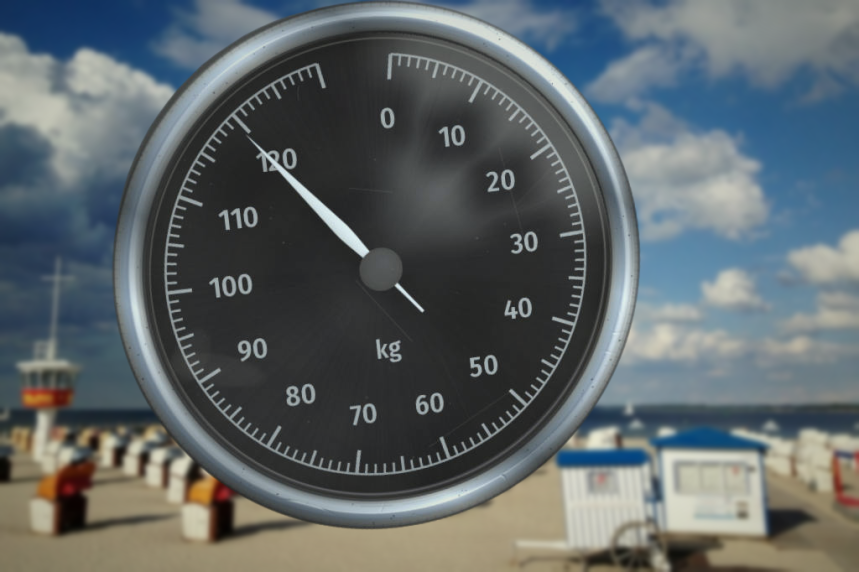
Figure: 119.5,kg
